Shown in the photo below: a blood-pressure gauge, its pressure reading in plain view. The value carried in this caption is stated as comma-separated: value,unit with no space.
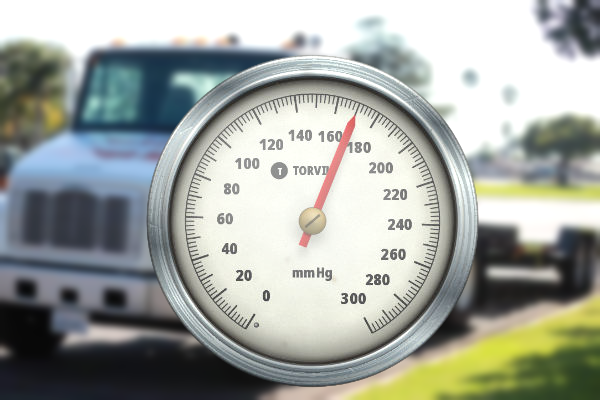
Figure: 170,mmHg
